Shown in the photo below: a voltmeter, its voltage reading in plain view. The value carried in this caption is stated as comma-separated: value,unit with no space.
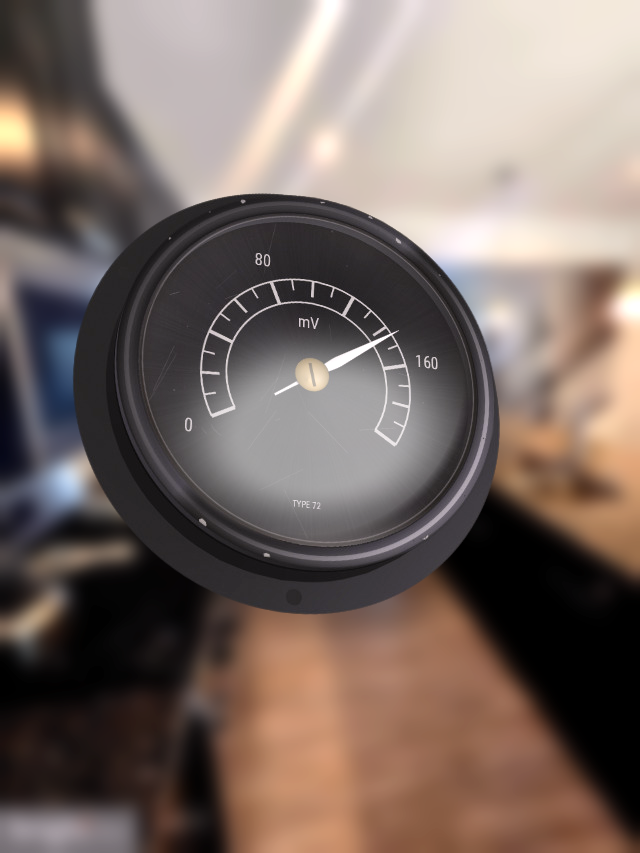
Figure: 145,mV
